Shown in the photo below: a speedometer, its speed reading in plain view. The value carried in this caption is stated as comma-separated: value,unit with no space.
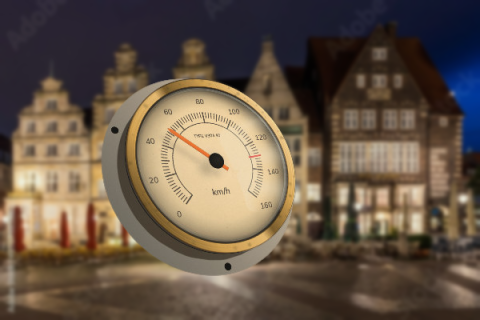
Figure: 50,km/h
